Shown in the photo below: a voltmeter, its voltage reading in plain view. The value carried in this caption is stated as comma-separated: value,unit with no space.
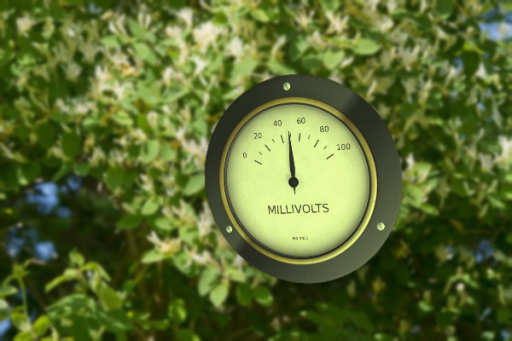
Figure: 50,mV
